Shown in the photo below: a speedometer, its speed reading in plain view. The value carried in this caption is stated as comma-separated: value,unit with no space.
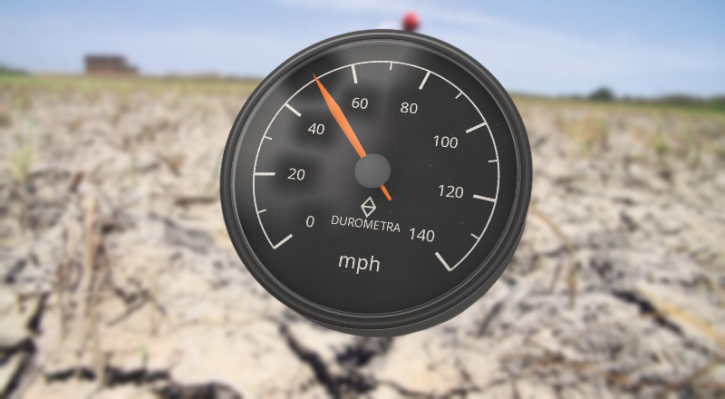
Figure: 50,mph
